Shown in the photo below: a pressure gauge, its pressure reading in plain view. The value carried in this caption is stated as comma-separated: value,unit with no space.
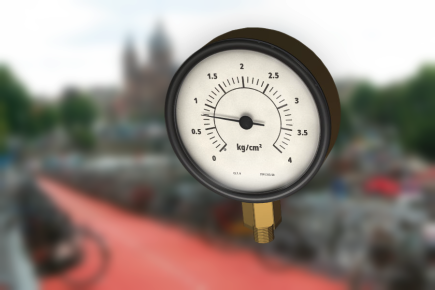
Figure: 0.8,kg/cm²
